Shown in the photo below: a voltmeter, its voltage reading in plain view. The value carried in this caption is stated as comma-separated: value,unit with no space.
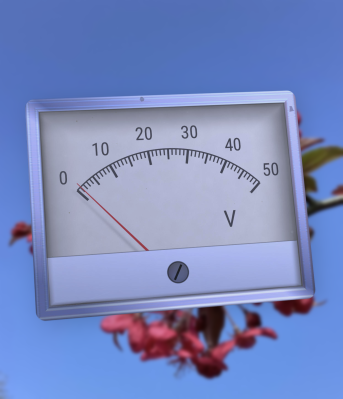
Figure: 1,V
